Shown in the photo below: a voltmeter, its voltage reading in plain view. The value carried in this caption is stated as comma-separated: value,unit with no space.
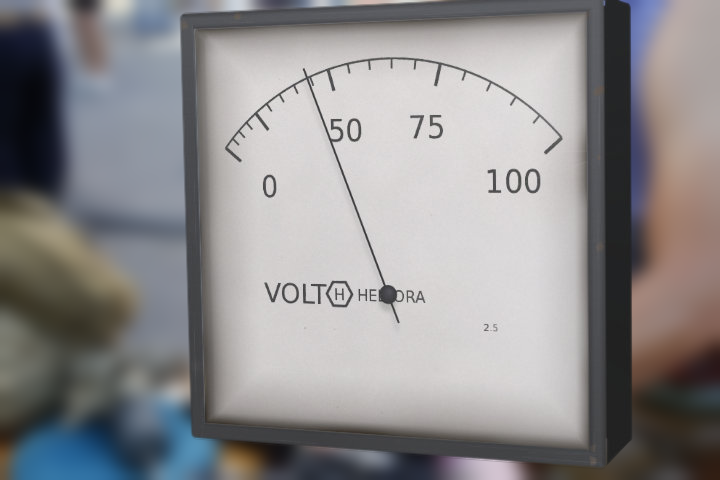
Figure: 45,V
